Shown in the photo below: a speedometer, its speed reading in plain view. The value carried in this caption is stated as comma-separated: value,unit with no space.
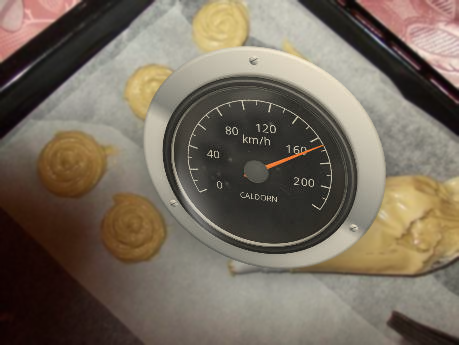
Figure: 165,km/h
